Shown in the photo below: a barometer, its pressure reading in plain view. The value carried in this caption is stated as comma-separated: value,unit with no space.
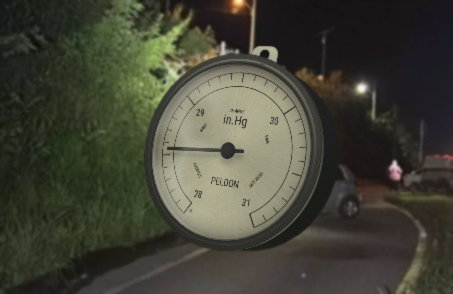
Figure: 28.55,inHg
